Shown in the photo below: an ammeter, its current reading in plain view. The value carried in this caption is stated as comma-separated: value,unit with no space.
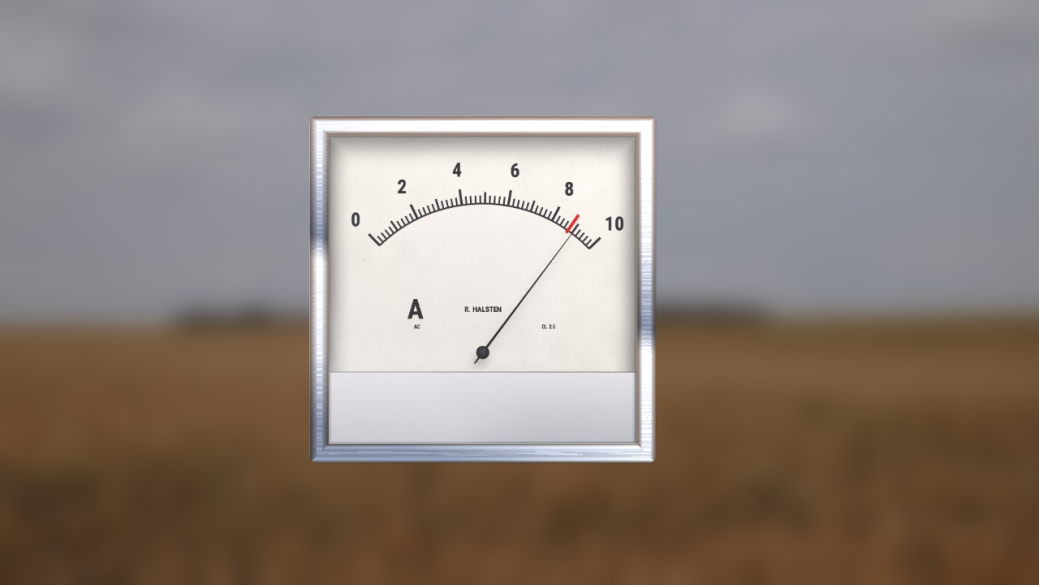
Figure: 9,A
